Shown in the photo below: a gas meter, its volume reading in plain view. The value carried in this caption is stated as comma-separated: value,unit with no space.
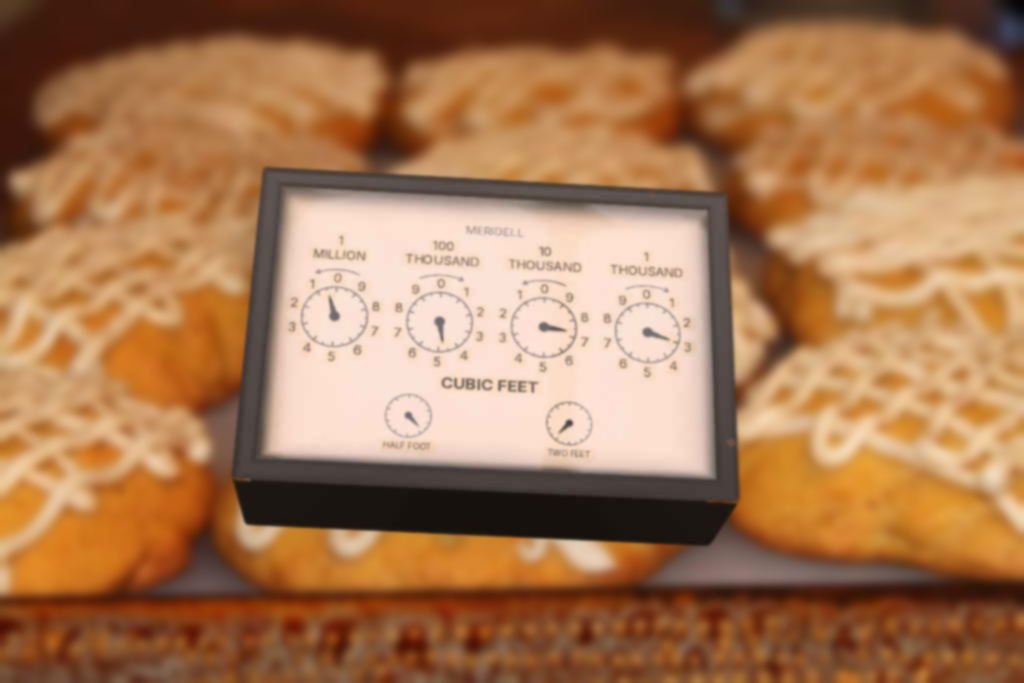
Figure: 47300,ft³
